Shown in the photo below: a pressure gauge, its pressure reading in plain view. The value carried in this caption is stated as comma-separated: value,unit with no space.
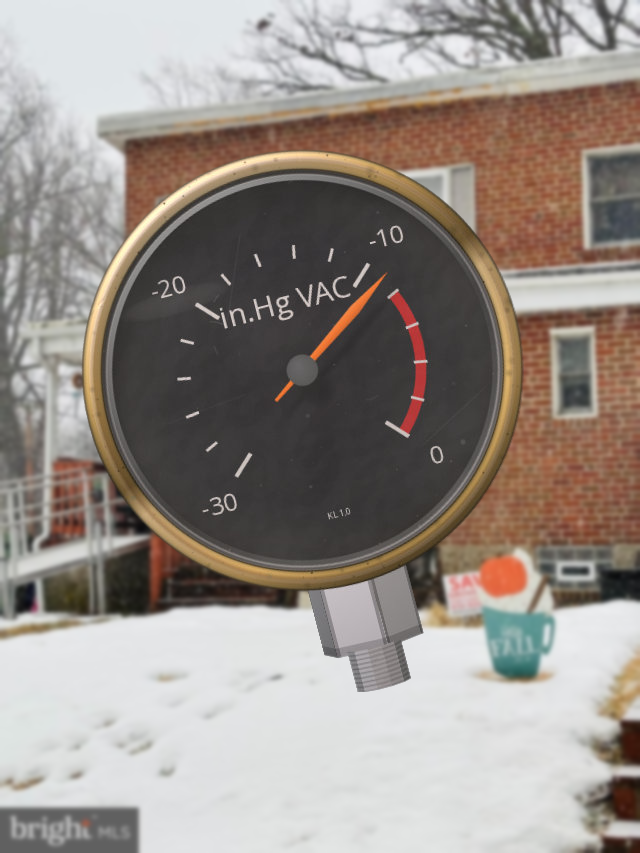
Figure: -9,inHg
